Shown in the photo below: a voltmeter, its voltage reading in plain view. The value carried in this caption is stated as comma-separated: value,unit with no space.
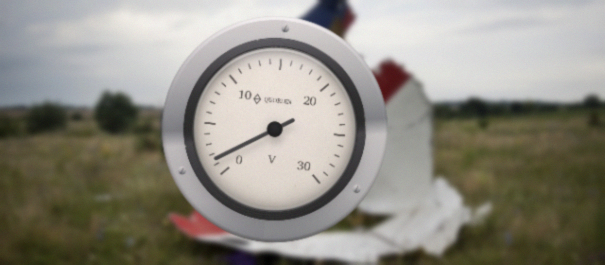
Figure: 1.5,V
